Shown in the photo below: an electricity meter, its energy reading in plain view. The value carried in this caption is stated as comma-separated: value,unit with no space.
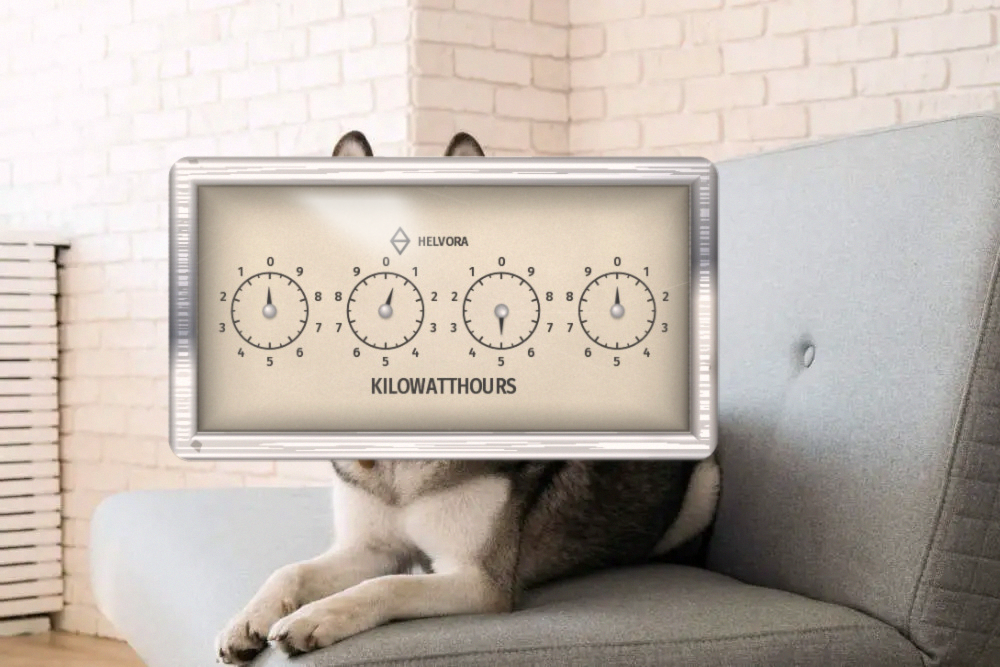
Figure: 50,kWh
